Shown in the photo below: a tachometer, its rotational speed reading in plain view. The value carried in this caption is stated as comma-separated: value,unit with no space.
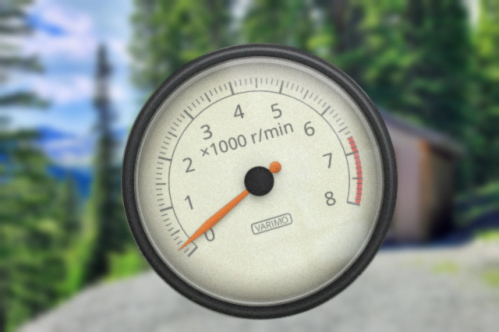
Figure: 200,rpm
